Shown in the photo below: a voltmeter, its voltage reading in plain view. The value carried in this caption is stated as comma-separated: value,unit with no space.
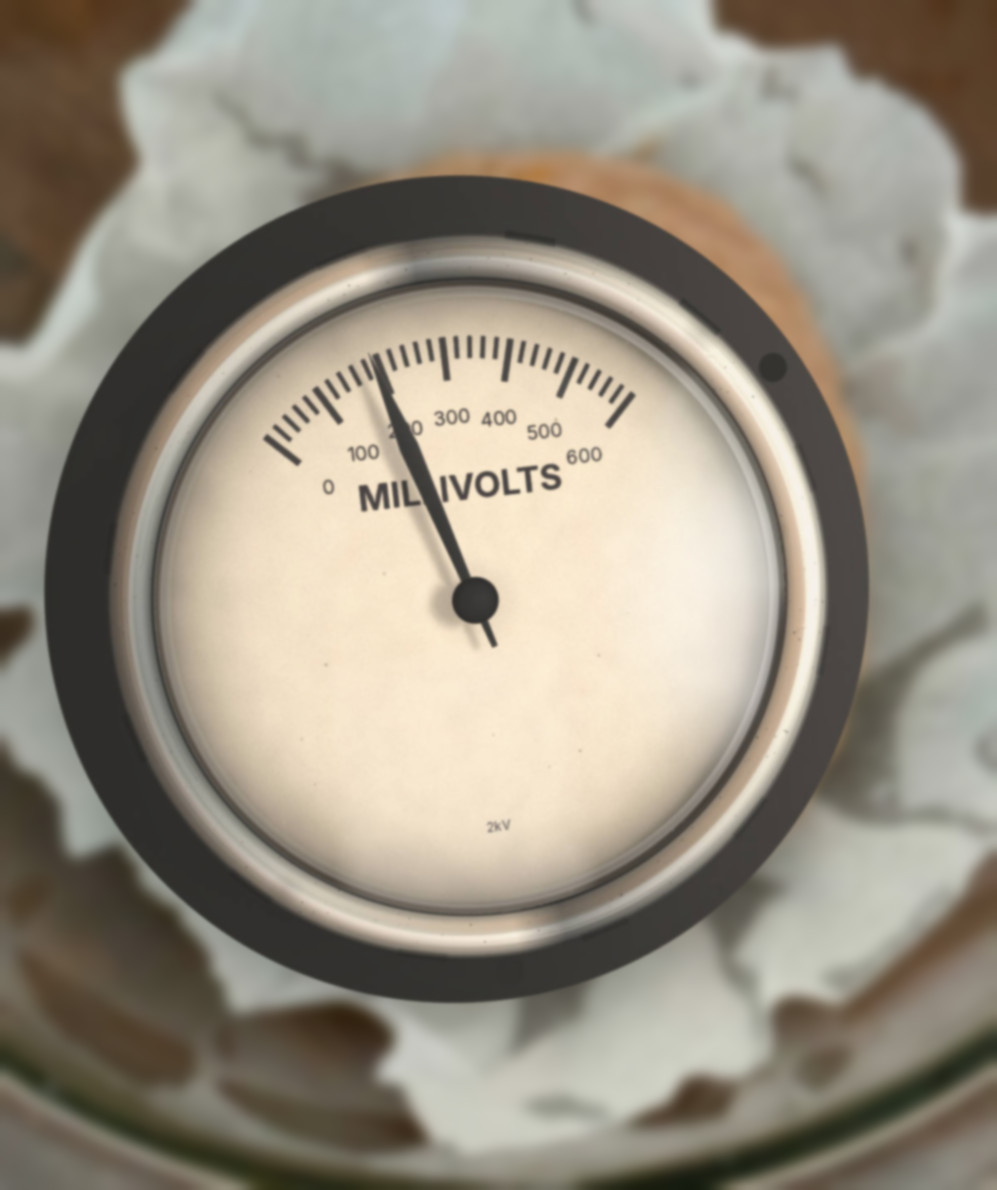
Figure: 190,mV
